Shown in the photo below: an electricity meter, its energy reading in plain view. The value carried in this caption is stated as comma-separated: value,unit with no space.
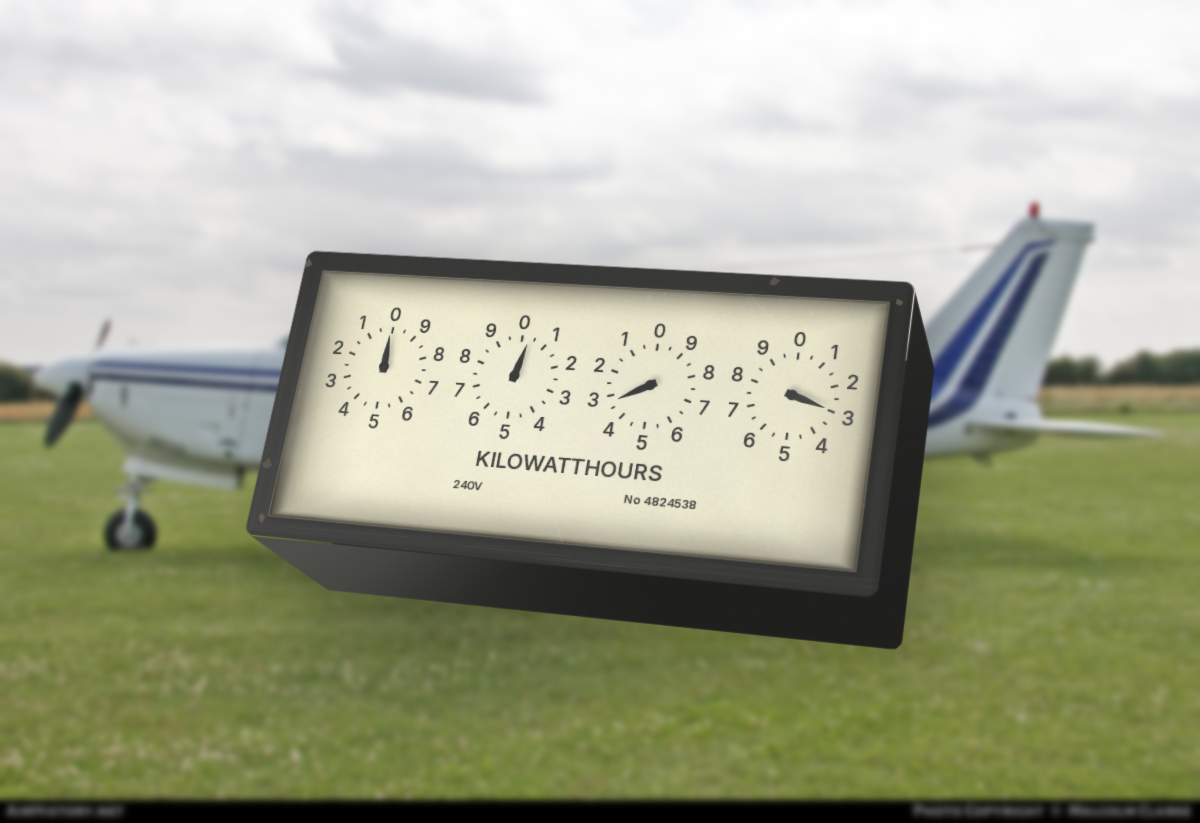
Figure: 33,kWh
